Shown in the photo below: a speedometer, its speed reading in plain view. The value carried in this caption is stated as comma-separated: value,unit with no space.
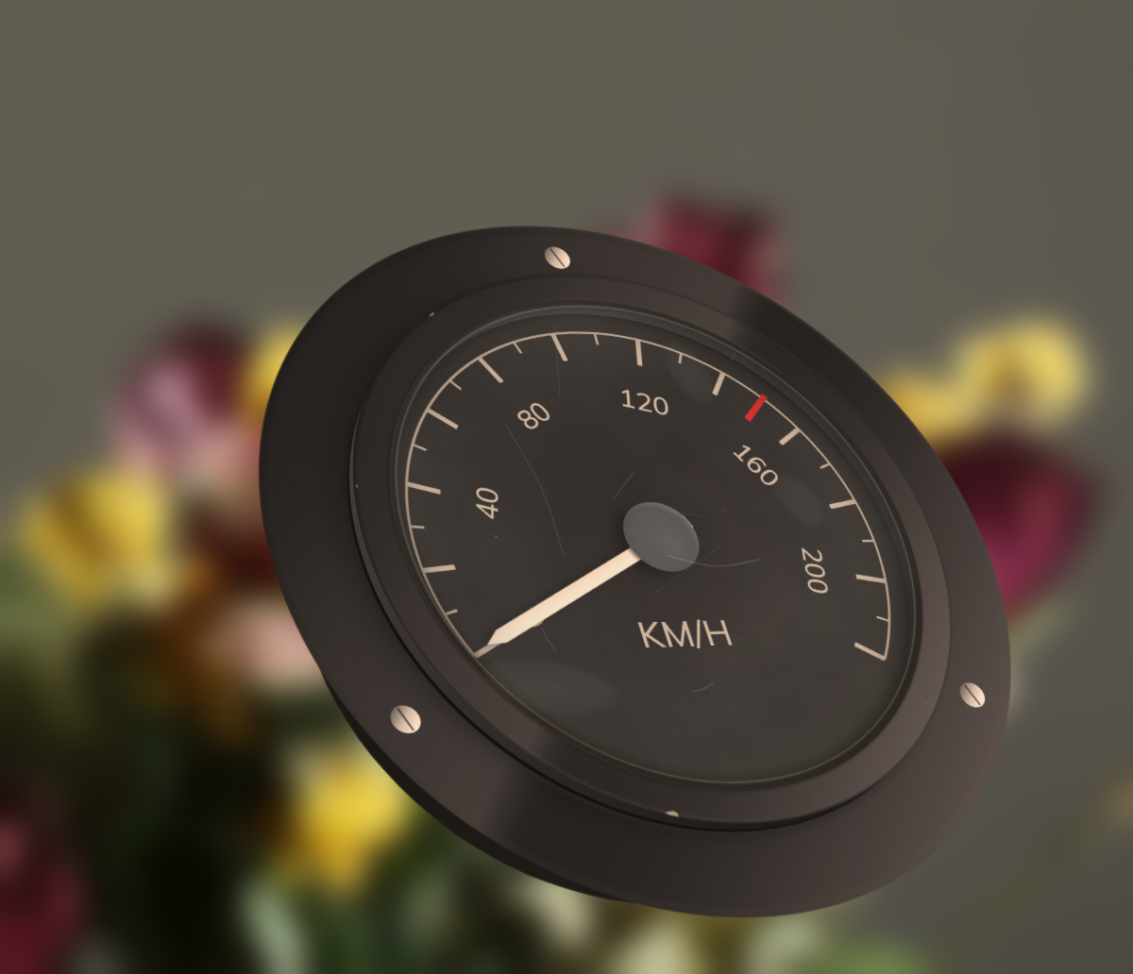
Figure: 0,km/h
